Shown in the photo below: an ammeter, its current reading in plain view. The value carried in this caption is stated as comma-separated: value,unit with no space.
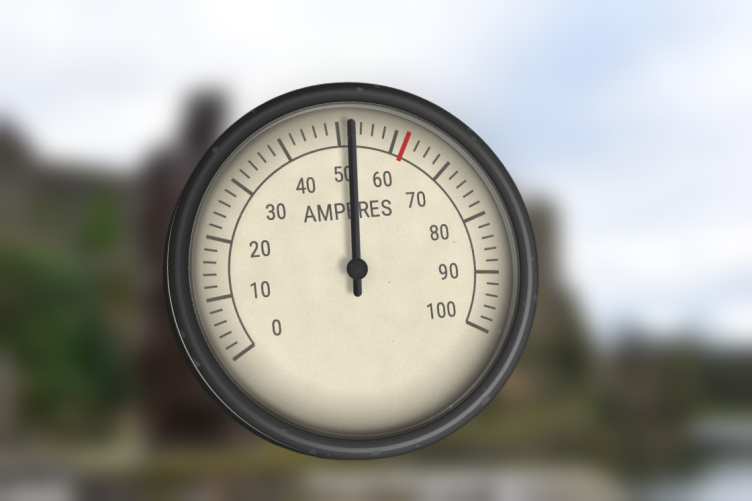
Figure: 52,A
